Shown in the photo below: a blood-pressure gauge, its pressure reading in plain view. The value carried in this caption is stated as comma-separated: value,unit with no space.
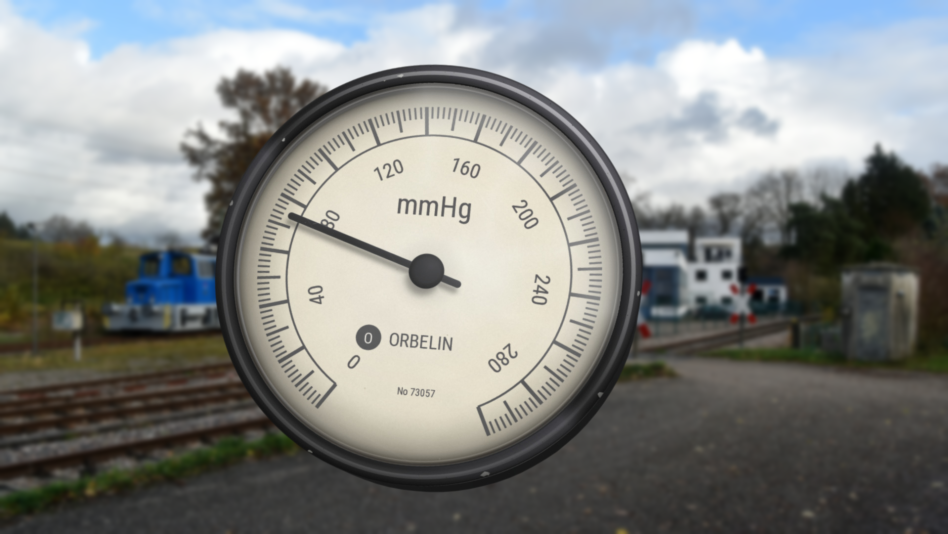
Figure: 74,mmHg
